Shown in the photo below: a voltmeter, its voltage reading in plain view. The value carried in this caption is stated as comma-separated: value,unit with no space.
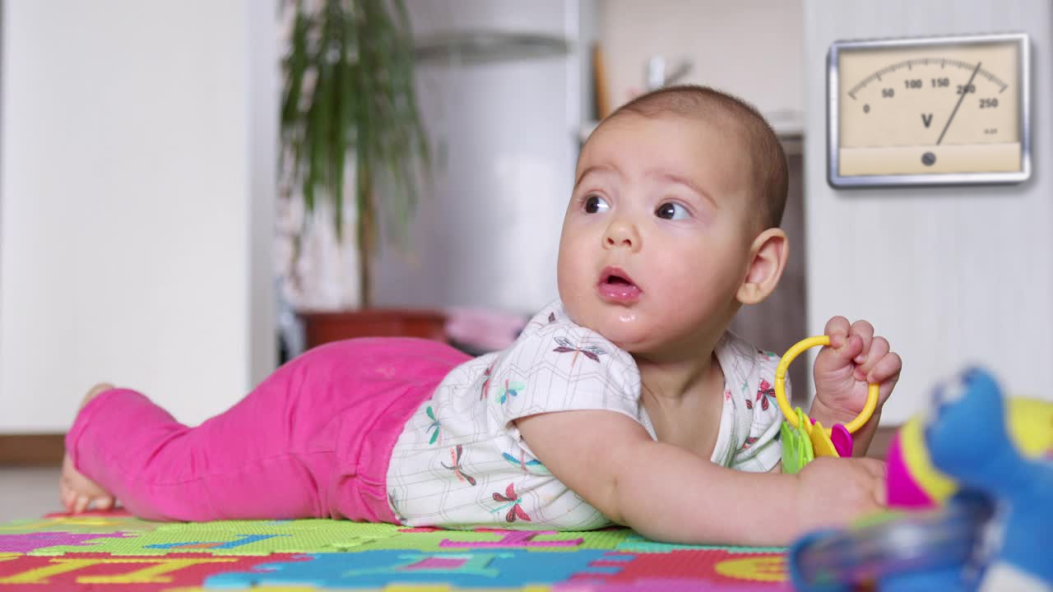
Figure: 200,V
